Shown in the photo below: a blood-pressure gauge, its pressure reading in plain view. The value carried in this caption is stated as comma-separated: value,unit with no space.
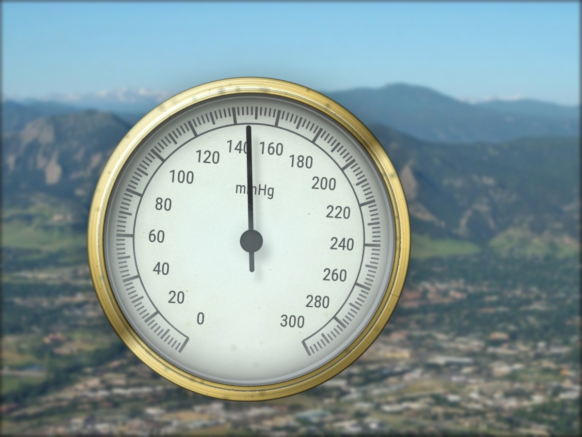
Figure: 146,mmHg
